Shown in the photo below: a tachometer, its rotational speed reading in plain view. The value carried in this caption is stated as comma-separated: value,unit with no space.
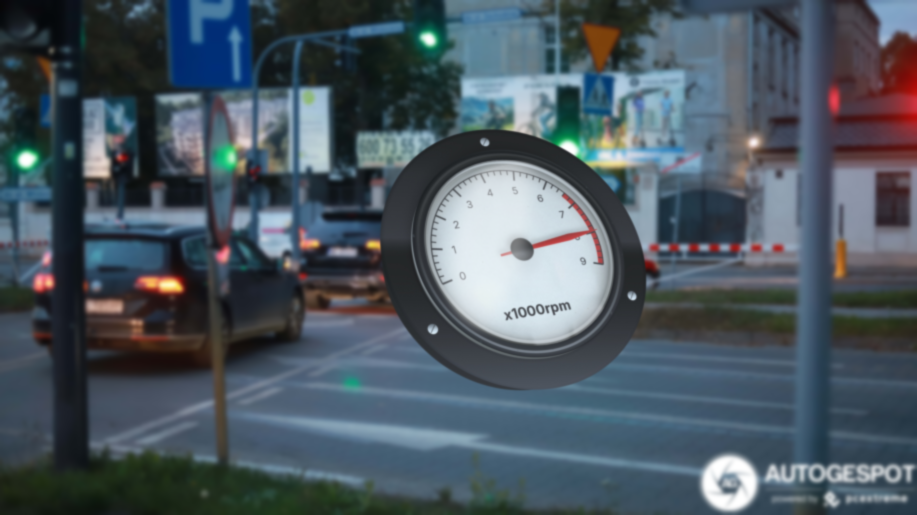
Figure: 8000,rpm
